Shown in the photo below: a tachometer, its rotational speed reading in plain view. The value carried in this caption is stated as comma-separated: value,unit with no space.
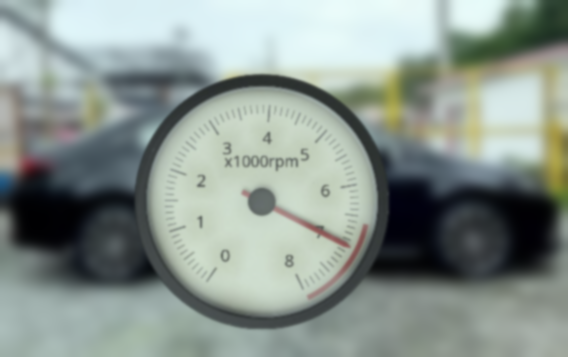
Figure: 7000,rpm
